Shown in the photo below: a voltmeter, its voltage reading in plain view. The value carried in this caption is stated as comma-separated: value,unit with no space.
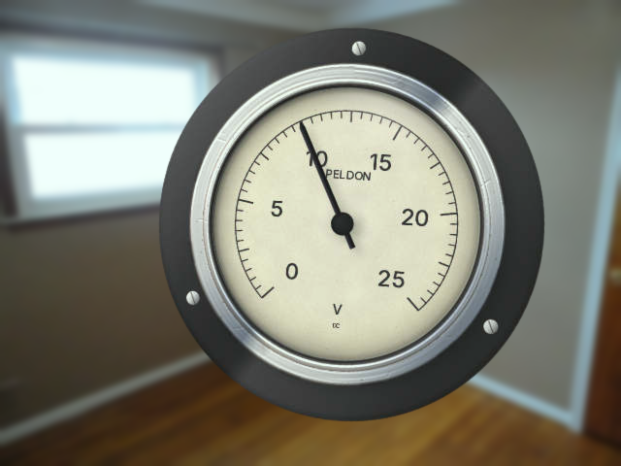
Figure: 10,V
